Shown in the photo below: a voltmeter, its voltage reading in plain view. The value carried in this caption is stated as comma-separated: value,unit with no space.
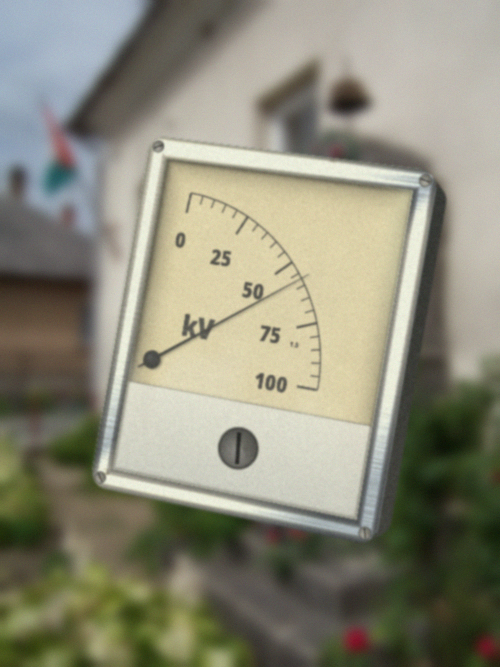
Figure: 57.5,kV
